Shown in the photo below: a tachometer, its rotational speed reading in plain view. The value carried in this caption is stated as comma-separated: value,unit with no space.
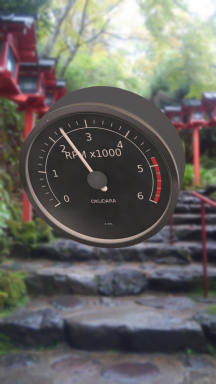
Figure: 2400,rpm
